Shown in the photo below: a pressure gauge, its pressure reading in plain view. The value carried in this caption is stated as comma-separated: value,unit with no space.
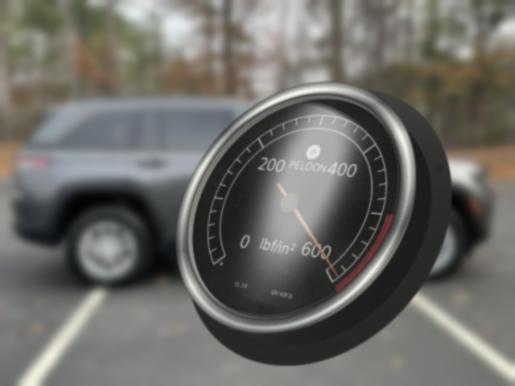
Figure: 590,psi
